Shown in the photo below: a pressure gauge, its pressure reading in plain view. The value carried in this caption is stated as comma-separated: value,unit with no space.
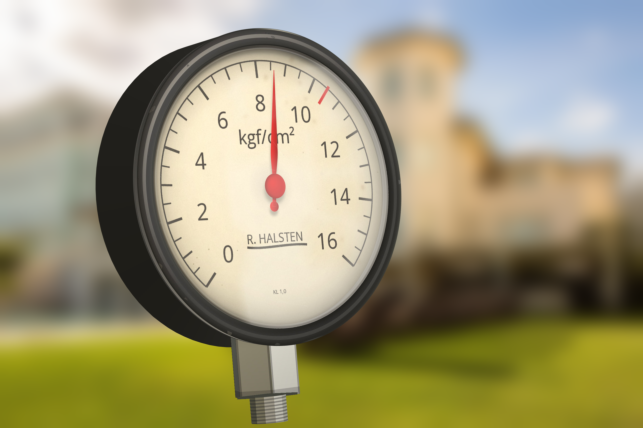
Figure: 8.5,kg/cm²
